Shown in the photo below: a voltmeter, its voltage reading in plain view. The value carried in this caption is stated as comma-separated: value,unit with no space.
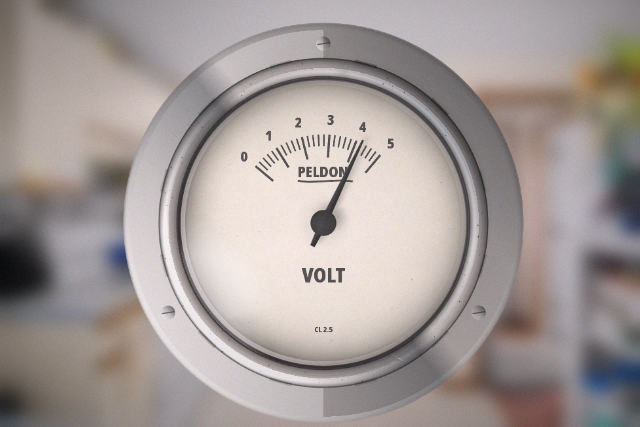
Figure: 4.2,V
